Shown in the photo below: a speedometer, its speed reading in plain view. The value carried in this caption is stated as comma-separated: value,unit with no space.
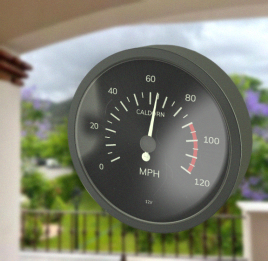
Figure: 65,mph
